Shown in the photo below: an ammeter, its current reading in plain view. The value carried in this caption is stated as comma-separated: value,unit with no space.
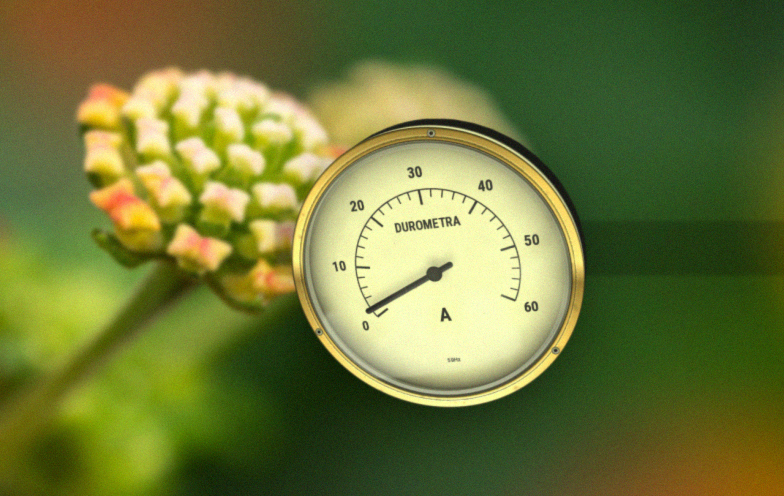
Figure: 2,A
